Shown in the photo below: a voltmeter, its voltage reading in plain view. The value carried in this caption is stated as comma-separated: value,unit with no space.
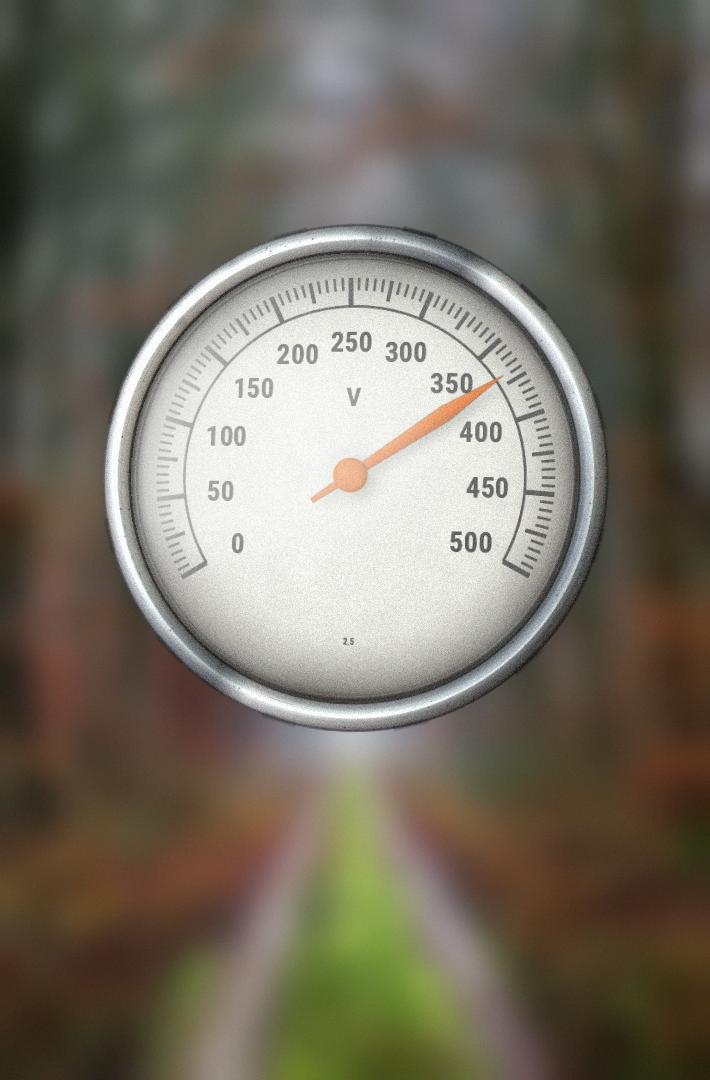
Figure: 370,V
